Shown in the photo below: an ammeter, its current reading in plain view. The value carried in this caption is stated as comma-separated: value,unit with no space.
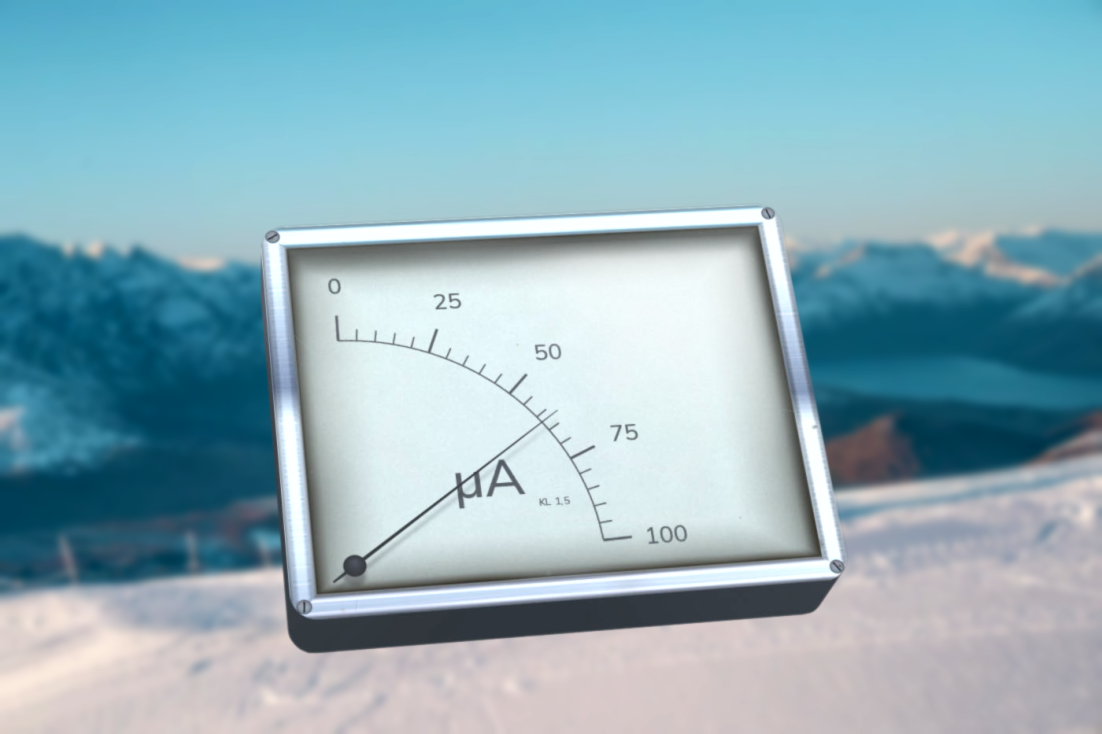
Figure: 62.5,µA
